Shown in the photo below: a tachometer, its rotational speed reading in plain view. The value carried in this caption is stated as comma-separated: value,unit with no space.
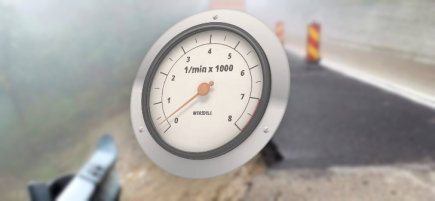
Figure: 250,rpm
